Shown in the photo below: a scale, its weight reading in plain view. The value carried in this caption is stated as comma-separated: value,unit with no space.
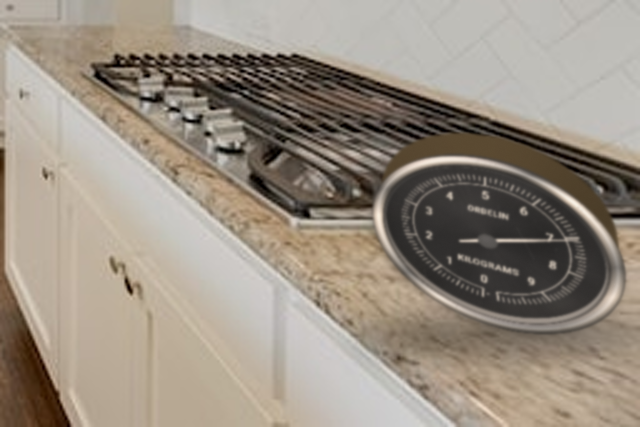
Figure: 7,kg
